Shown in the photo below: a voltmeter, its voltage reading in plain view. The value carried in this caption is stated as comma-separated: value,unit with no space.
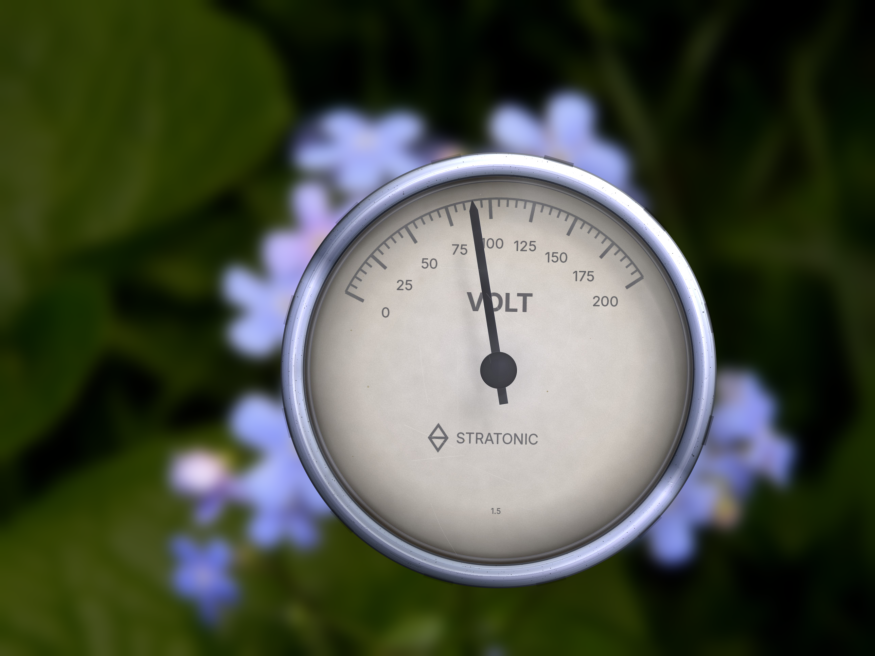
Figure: 90,V
